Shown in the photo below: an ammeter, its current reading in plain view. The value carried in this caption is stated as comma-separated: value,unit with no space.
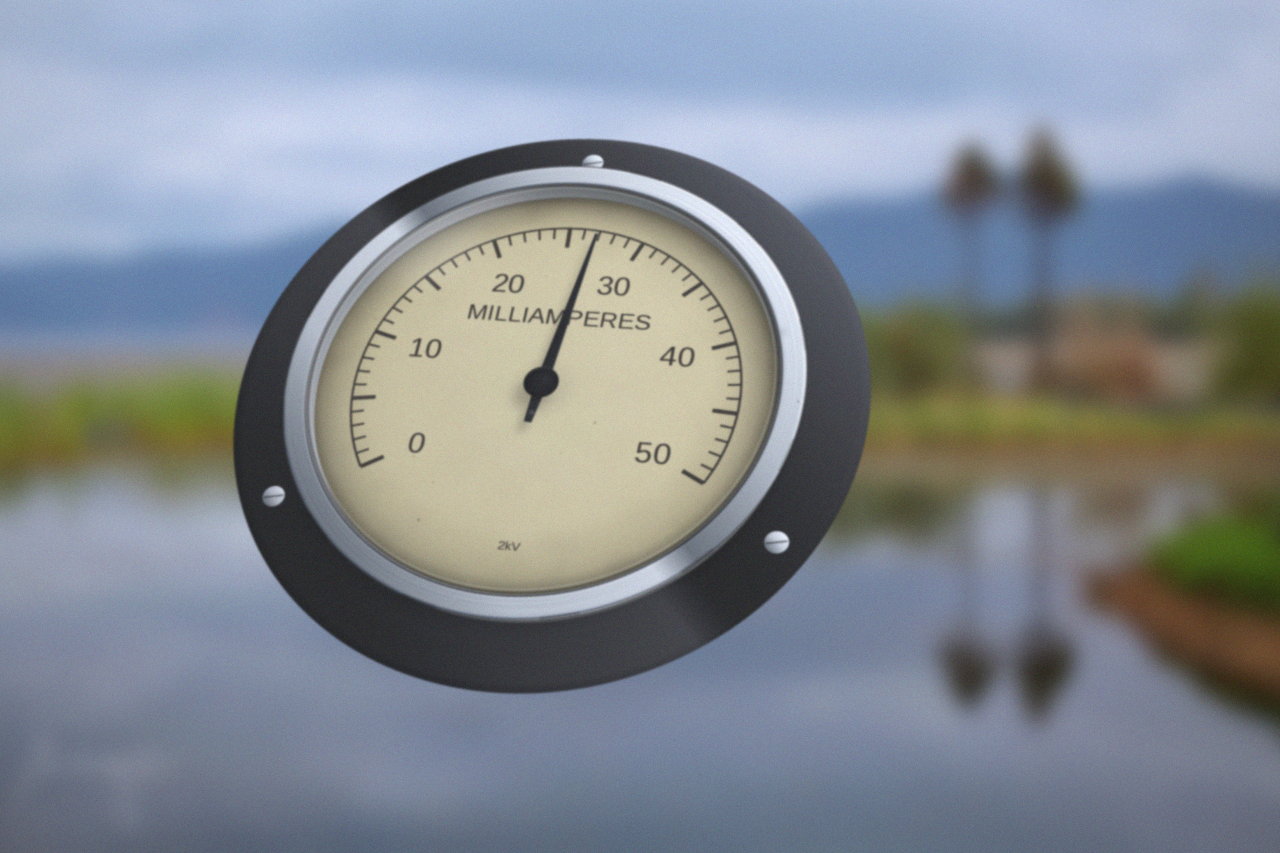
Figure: 27,mA
